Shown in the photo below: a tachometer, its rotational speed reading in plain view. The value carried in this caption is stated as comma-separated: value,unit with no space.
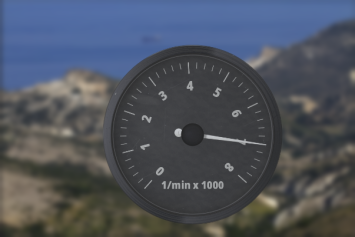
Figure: 7000,rpm
